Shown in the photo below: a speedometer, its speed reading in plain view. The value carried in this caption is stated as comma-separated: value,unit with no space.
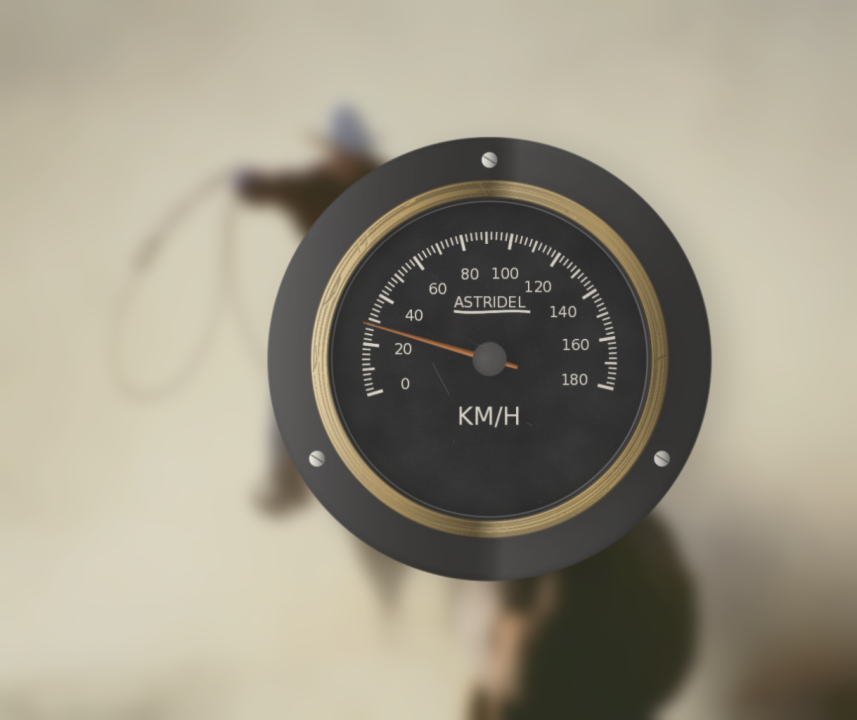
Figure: 28,km/h
